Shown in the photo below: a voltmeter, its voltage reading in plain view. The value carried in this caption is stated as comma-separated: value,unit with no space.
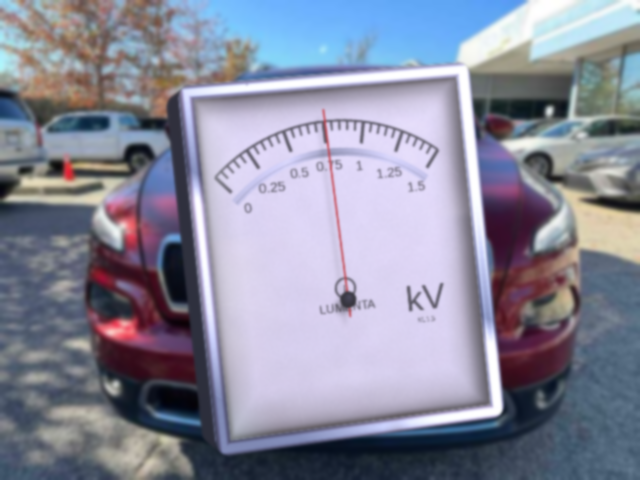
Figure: 0.75,kV
